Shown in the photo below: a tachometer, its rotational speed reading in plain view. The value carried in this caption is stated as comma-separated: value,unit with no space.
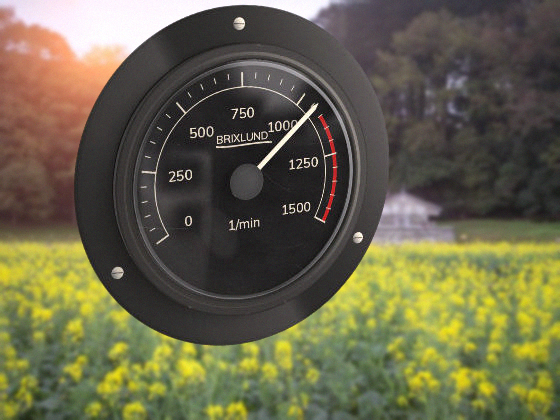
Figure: 1050,rpm
